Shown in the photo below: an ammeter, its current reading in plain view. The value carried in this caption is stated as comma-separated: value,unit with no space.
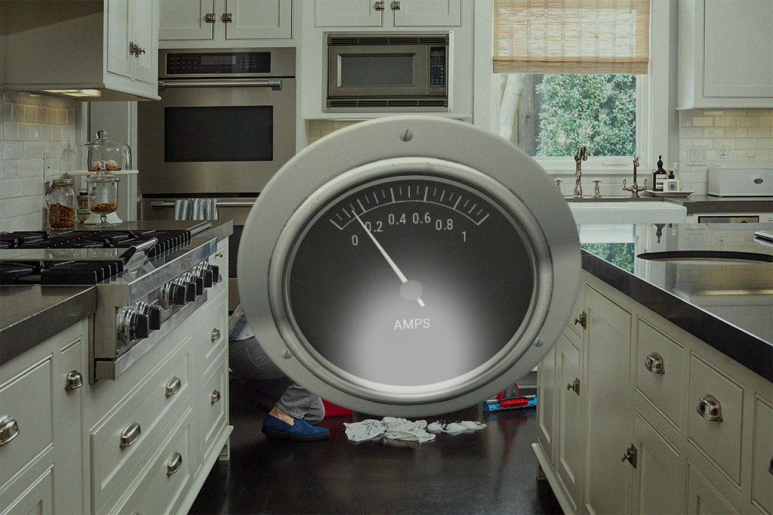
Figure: 0.15,A
